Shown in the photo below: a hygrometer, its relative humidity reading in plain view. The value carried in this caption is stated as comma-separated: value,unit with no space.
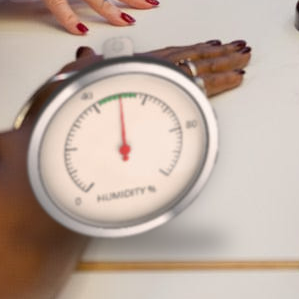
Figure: 50,%
